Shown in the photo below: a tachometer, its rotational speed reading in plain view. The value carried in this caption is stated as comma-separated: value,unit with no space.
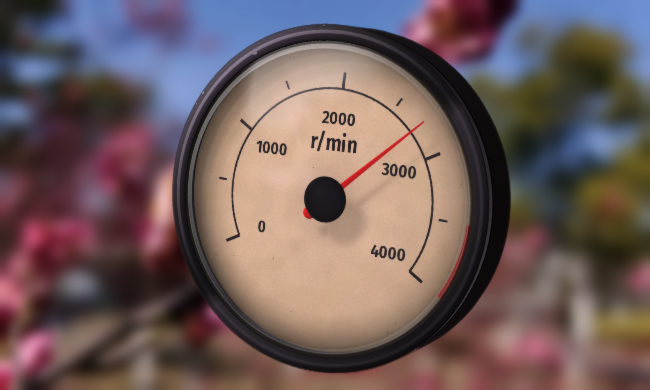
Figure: 2750,rpm
